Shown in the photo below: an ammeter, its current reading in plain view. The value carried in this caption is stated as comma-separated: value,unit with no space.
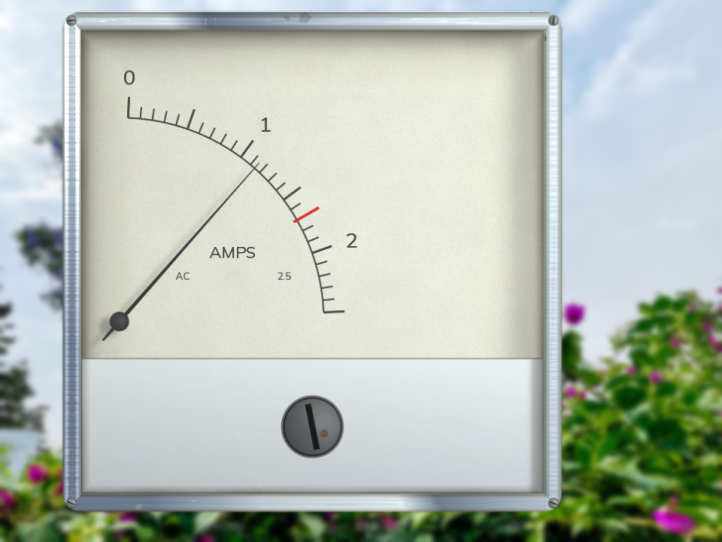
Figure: 1.15,A
